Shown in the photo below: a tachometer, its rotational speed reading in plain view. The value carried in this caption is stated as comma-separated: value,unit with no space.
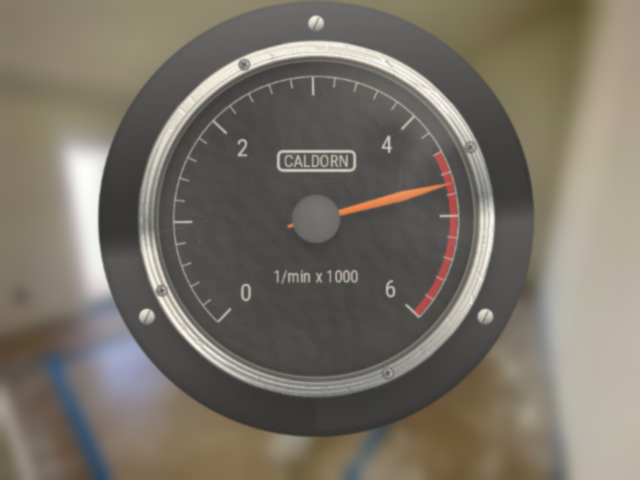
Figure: 4700,rpm
